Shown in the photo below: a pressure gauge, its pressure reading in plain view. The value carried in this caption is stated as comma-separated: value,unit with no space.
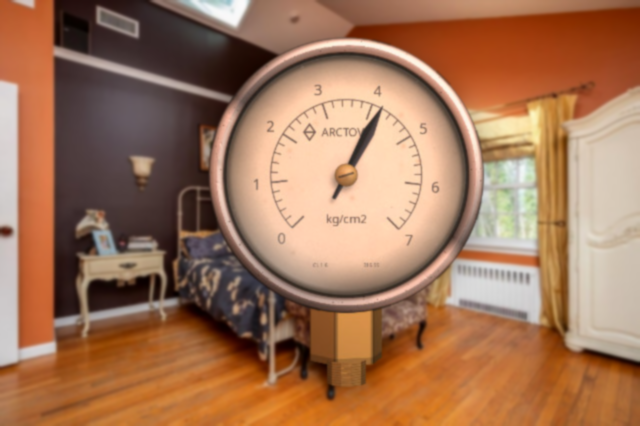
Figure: 4.2,kg/cm²
